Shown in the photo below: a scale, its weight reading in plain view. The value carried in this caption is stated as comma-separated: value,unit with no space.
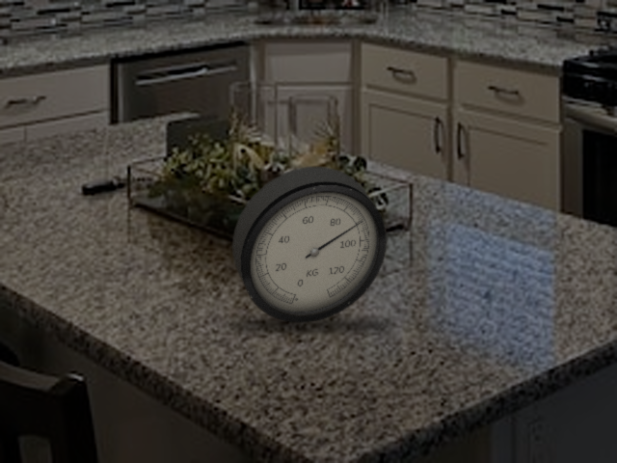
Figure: 90,kg
